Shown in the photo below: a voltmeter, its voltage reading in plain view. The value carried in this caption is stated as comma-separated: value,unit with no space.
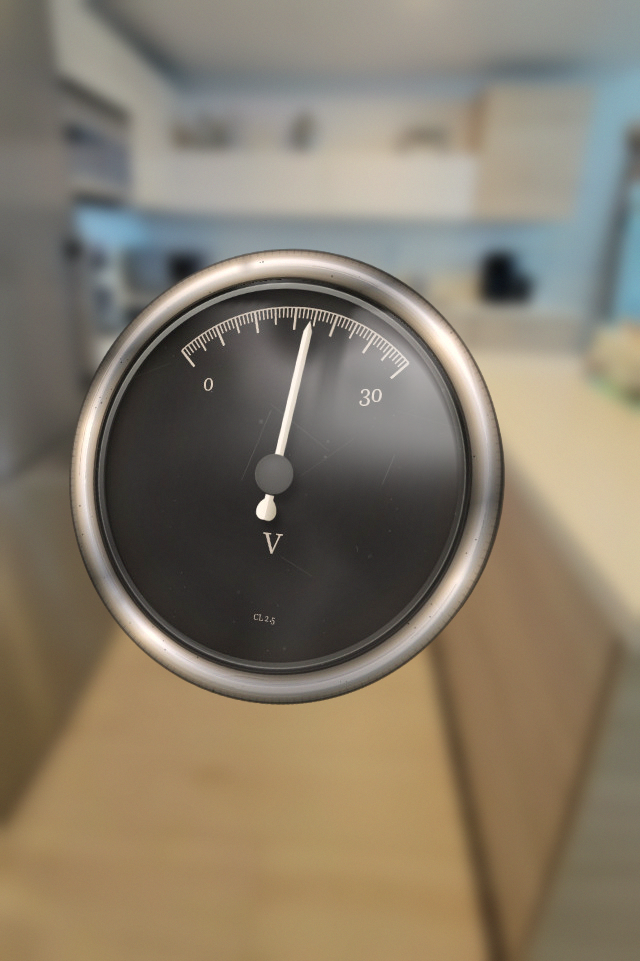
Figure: 17.5,V
